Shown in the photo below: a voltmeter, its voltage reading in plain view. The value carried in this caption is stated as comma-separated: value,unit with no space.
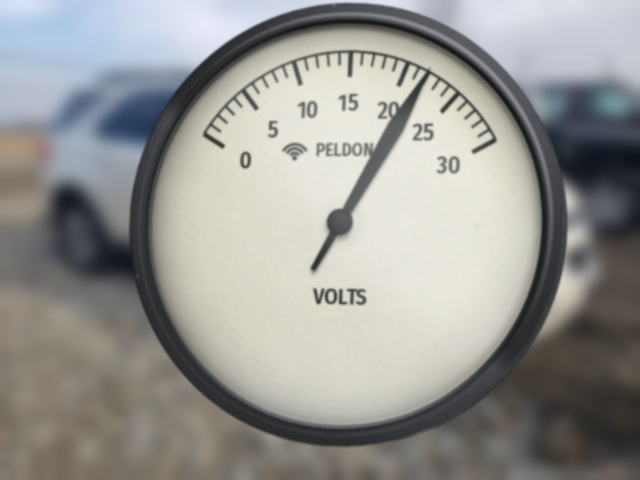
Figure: 22,V
